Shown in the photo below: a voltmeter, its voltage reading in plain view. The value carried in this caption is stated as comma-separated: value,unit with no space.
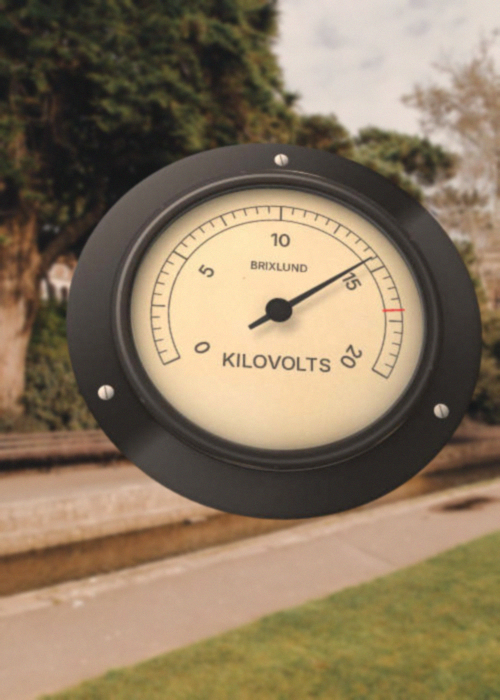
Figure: 14.5,kV
